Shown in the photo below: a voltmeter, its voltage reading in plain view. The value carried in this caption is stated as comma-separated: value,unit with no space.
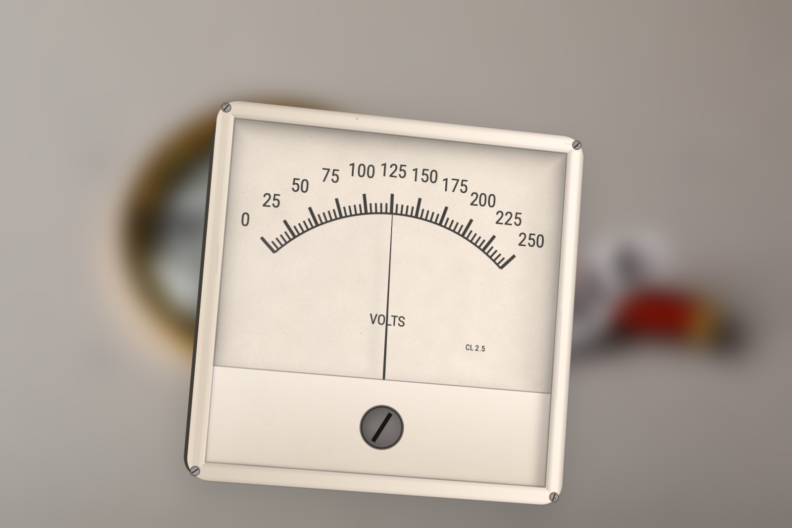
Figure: 125,V
